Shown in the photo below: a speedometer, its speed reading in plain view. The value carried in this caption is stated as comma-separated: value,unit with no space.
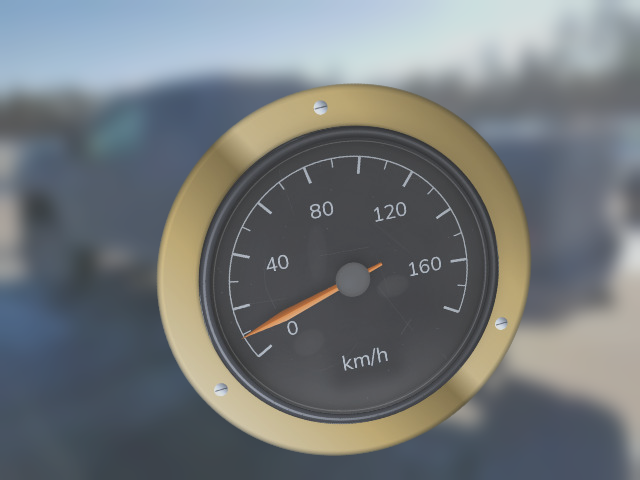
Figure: 10,km/h
